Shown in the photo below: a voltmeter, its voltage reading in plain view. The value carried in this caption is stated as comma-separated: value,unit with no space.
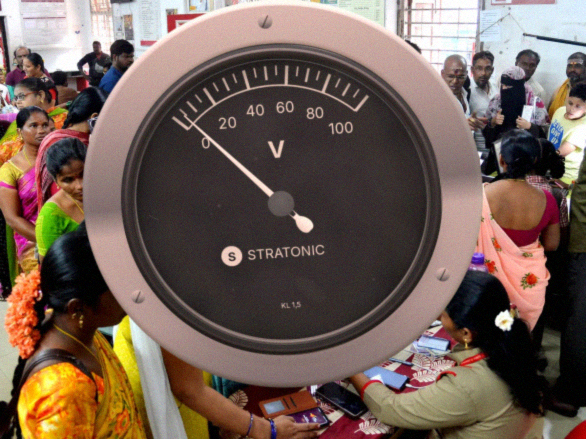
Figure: 5,V
